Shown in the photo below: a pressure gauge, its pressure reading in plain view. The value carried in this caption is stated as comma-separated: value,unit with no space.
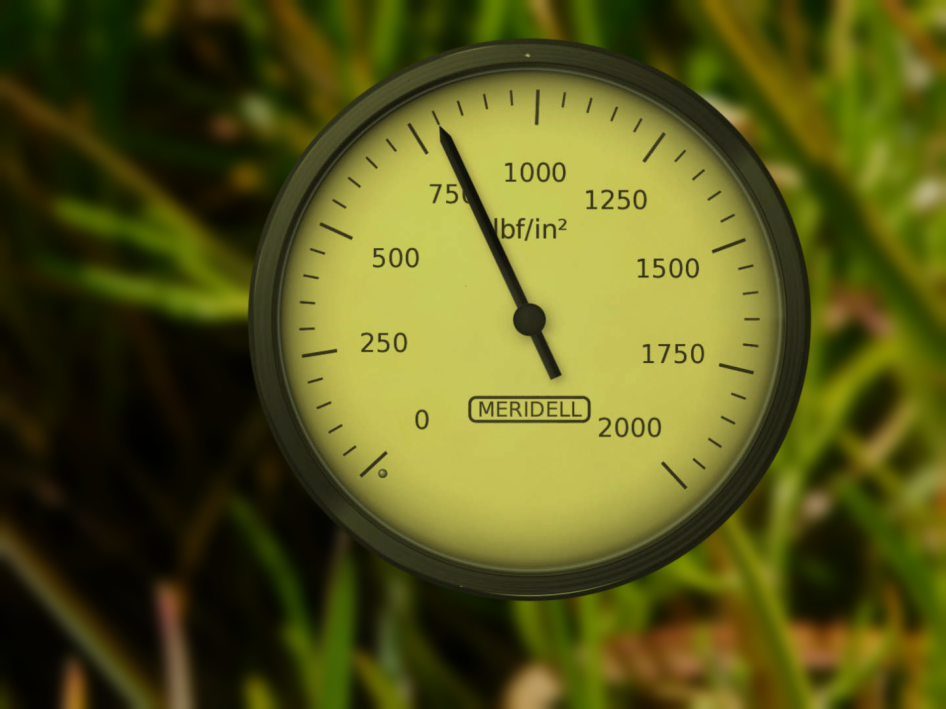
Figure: 800,psi
